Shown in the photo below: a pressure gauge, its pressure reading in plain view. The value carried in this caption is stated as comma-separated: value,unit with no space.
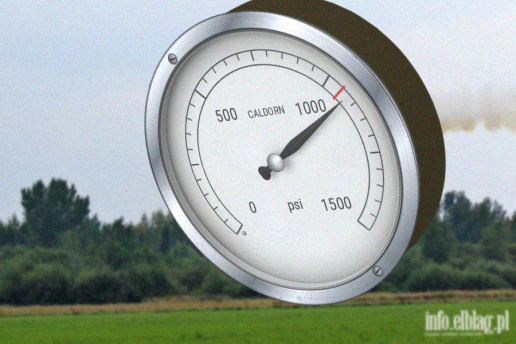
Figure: 1075,psi
